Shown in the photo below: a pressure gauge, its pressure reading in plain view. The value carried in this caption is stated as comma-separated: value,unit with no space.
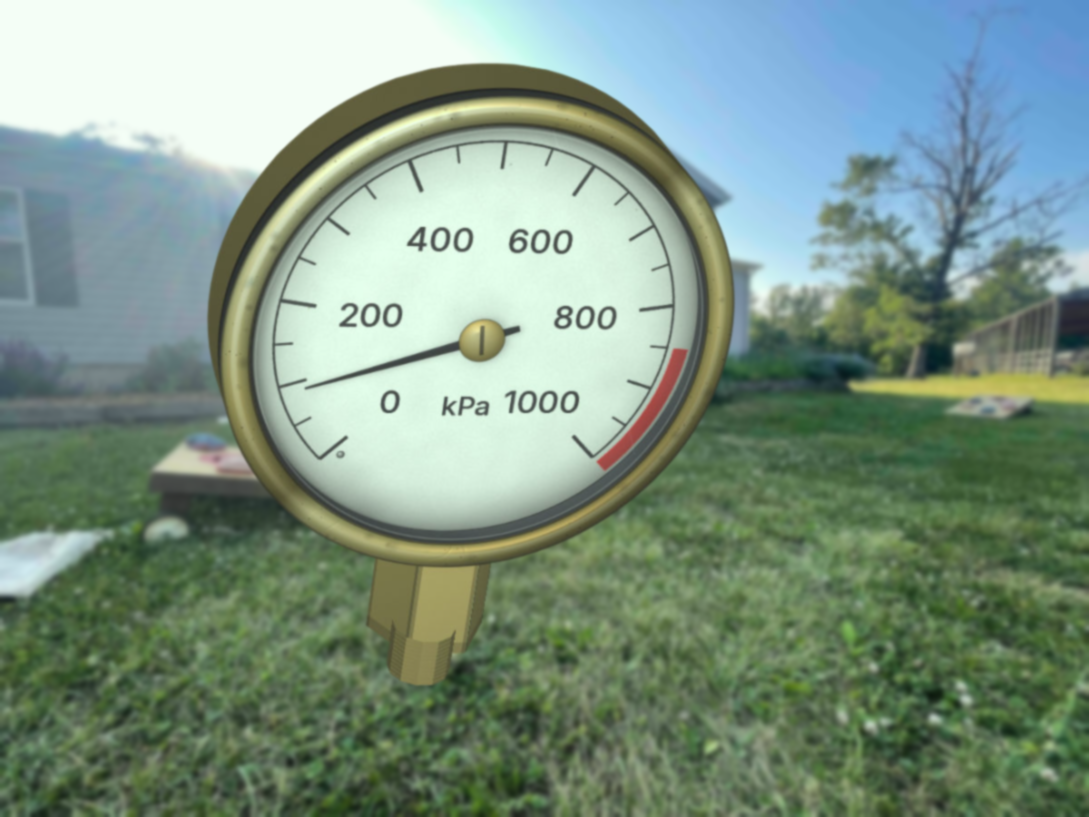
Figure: 100,kPa
